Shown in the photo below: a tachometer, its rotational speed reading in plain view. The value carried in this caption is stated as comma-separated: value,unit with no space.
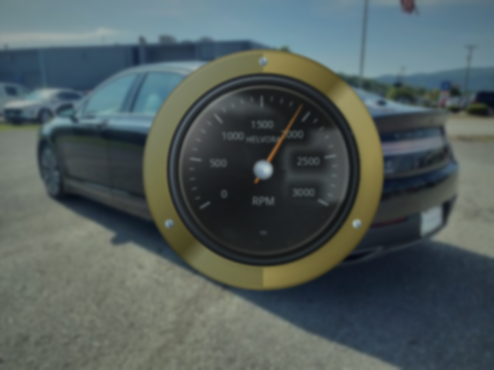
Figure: 1900,rpm
